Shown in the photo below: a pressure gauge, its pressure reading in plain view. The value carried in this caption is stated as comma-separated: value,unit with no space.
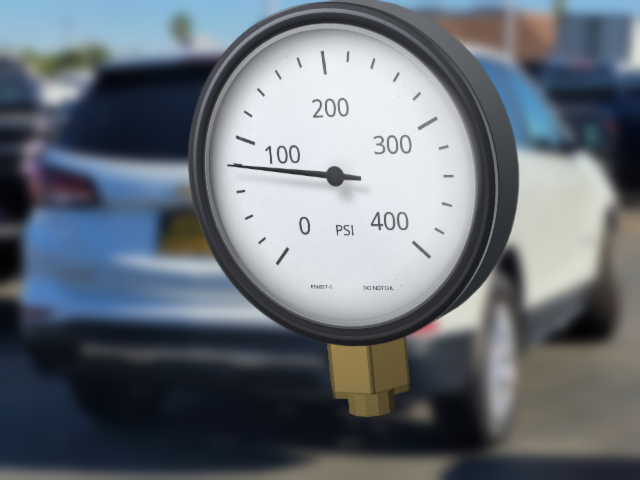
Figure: 80,psi
